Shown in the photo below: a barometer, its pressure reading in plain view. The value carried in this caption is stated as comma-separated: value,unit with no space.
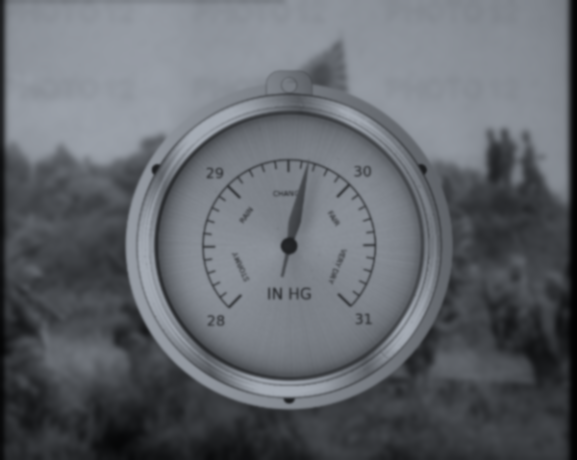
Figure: 29.65,inHg
